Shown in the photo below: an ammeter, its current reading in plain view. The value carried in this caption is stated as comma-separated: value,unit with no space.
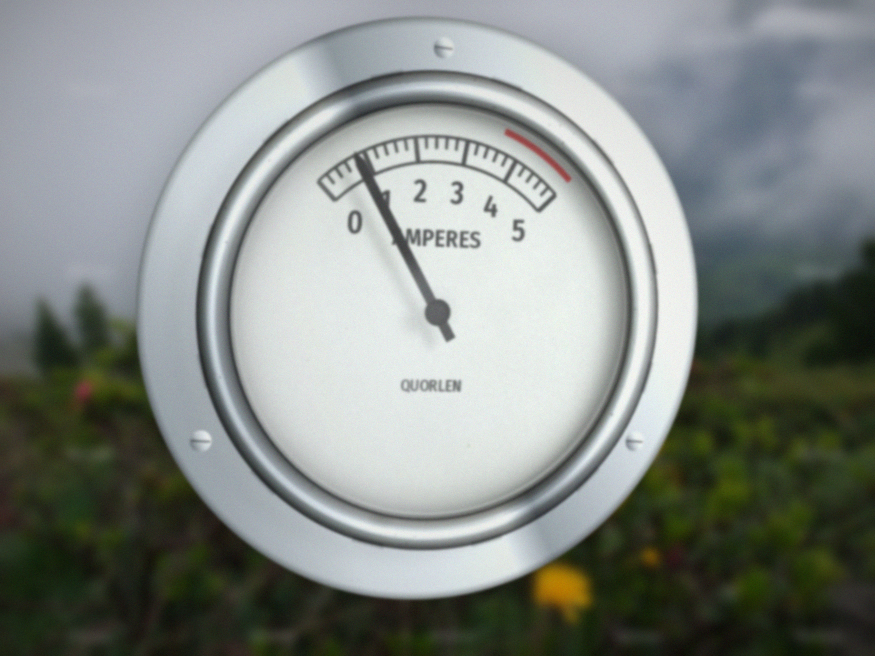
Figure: 0.8,A
